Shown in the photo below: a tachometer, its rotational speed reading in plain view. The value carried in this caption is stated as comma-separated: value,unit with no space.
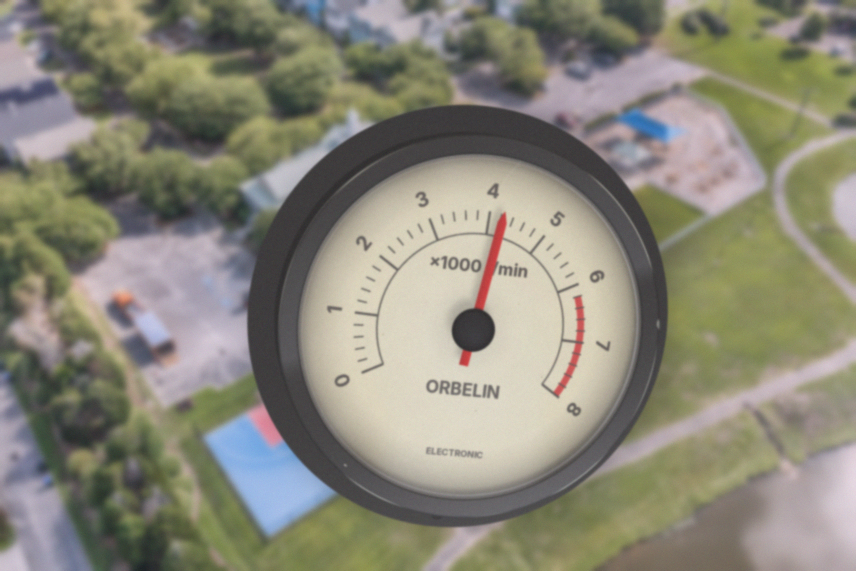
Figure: 4200,rpm
